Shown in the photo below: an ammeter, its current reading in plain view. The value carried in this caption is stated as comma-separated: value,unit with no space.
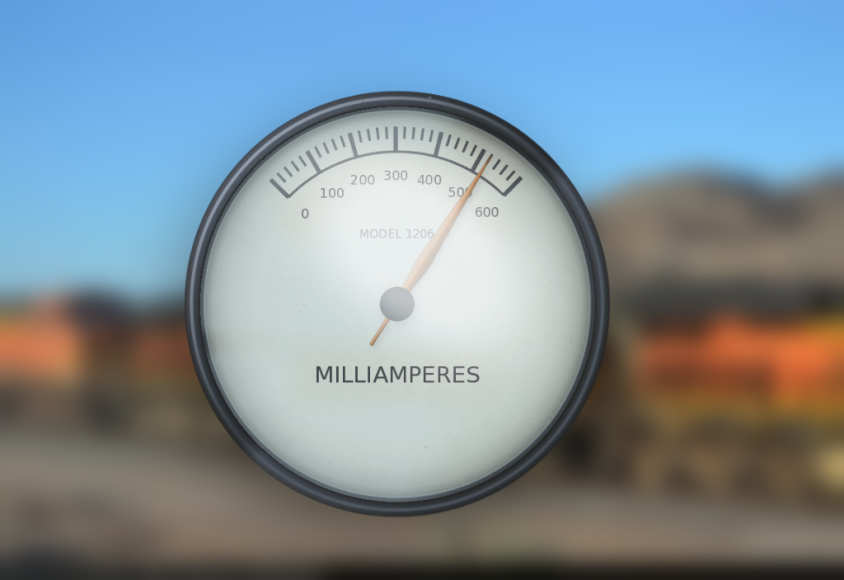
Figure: 520,mA
